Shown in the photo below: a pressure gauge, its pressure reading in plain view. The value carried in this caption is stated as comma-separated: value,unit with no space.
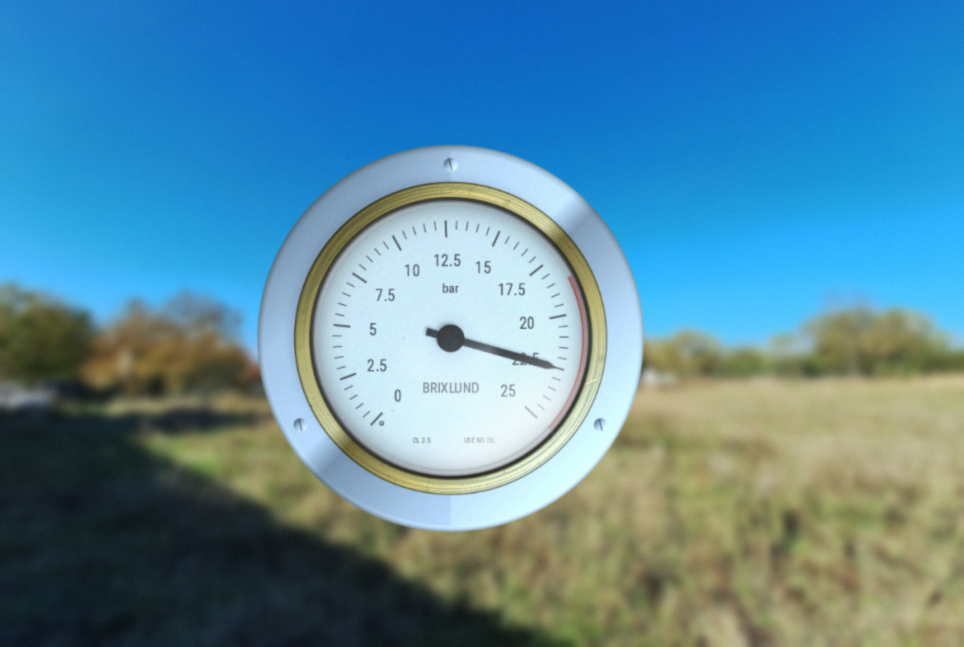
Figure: 22.5,bar
